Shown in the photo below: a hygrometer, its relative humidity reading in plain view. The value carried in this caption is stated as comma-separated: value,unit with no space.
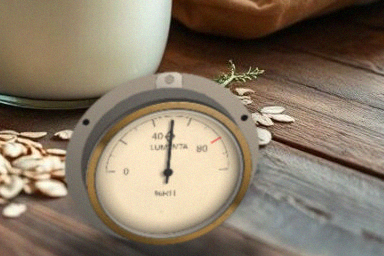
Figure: 50,%
